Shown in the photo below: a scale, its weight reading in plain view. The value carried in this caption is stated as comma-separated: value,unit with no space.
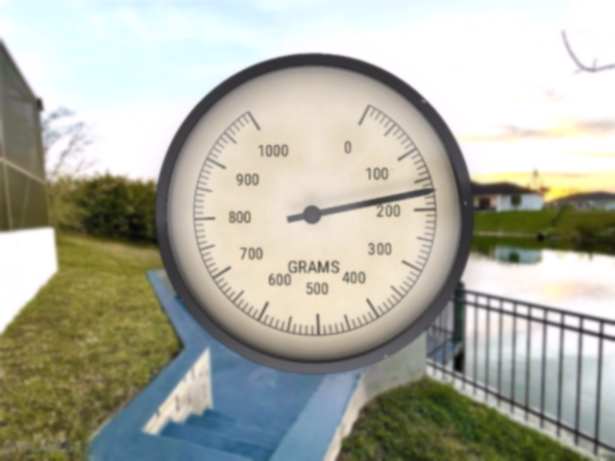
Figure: 170,g
